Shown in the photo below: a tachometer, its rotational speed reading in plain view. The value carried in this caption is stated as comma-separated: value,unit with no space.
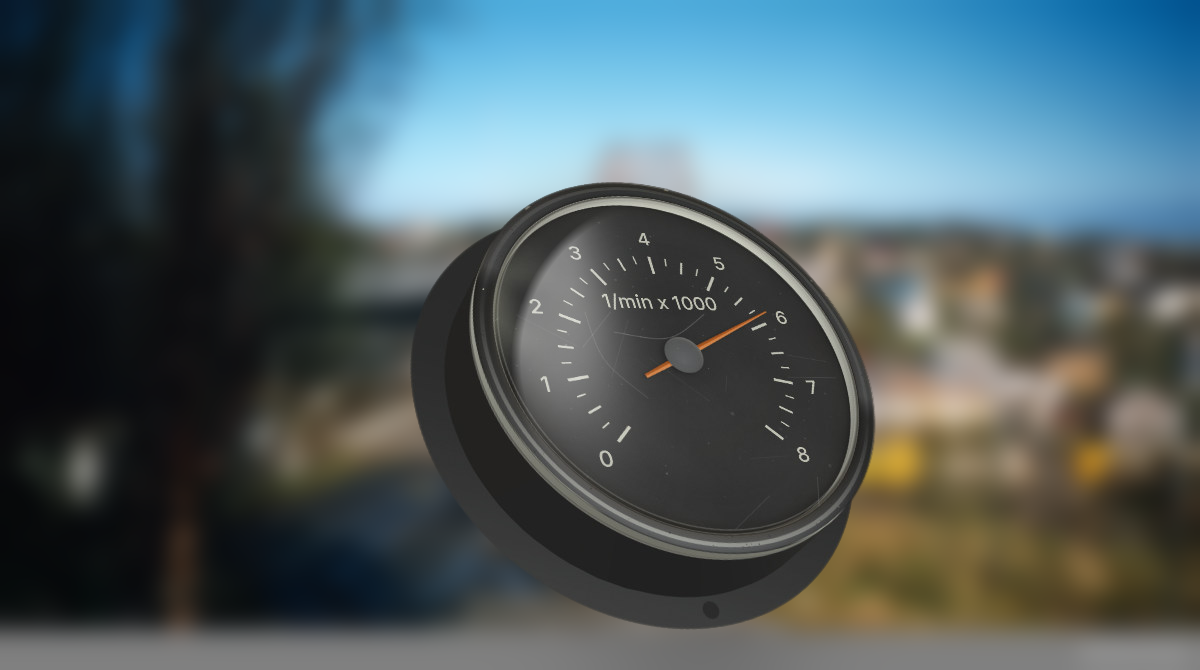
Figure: 5875,rpm
